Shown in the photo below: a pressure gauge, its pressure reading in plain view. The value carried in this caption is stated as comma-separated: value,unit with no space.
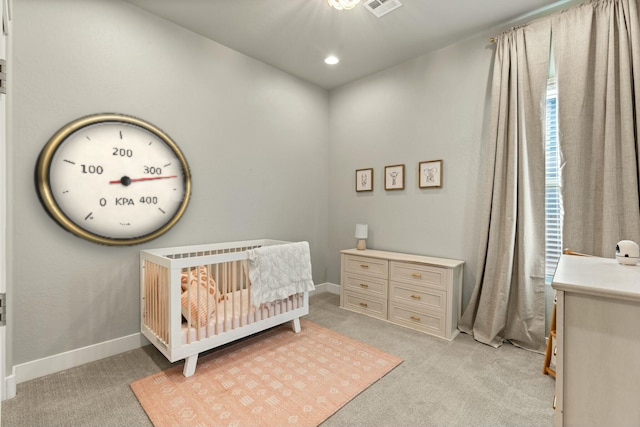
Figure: 325,kPa
